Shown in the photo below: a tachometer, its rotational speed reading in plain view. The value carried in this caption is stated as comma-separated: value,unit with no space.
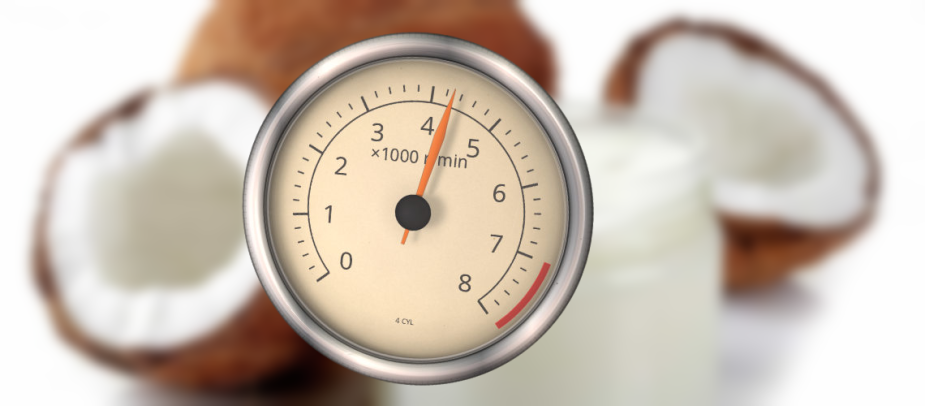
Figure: 4300,rpm
